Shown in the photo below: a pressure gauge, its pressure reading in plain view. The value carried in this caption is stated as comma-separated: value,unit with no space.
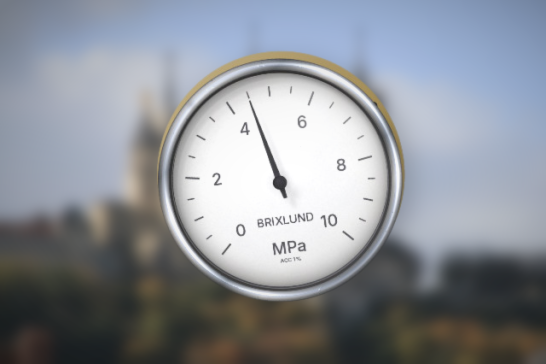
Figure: 4.5,MPa
